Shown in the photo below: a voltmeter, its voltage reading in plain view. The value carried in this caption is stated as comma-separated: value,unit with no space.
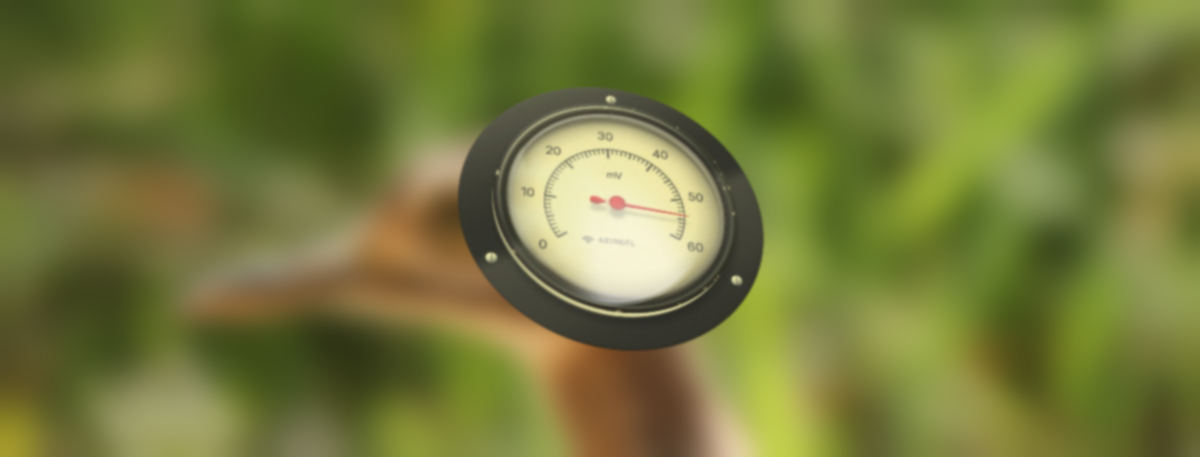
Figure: 55,mV
